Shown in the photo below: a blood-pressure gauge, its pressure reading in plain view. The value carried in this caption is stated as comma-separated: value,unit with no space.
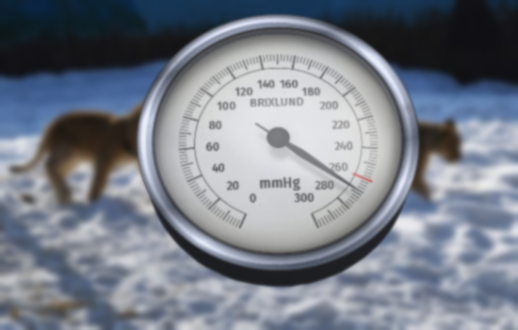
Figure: 270,mmHg
